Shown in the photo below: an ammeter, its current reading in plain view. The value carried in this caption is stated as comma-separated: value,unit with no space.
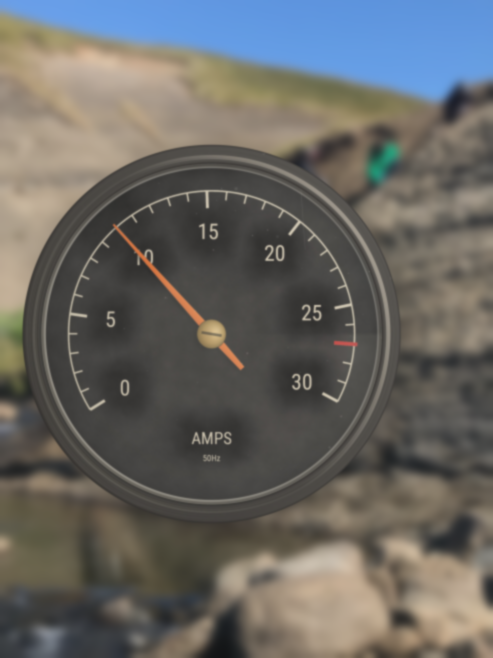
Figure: 10,A
